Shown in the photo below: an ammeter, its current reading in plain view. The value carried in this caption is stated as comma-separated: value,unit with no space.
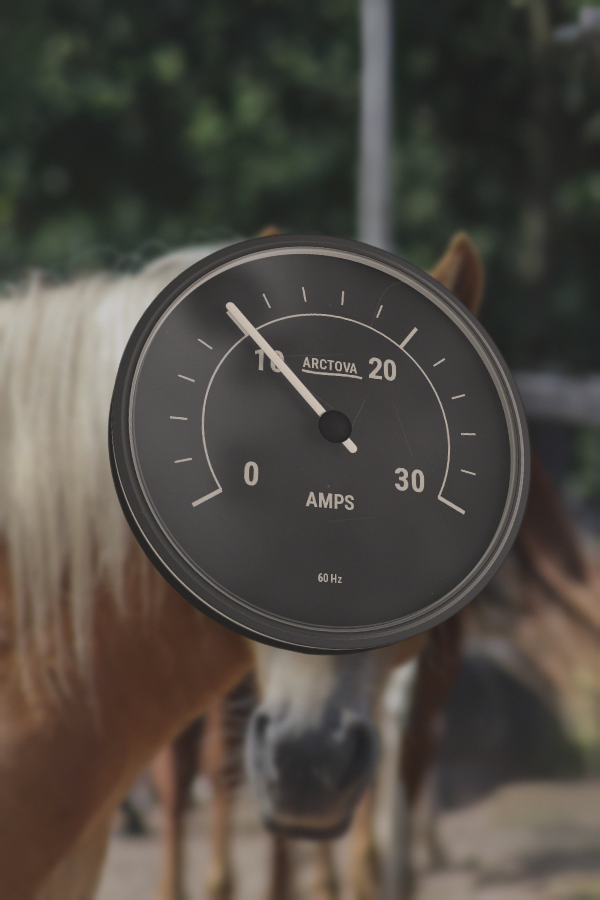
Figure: 10,A
